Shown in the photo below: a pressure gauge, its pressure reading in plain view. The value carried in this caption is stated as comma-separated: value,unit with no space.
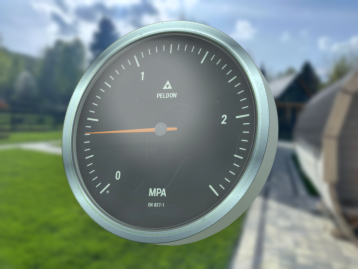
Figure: 0.4,MPa
